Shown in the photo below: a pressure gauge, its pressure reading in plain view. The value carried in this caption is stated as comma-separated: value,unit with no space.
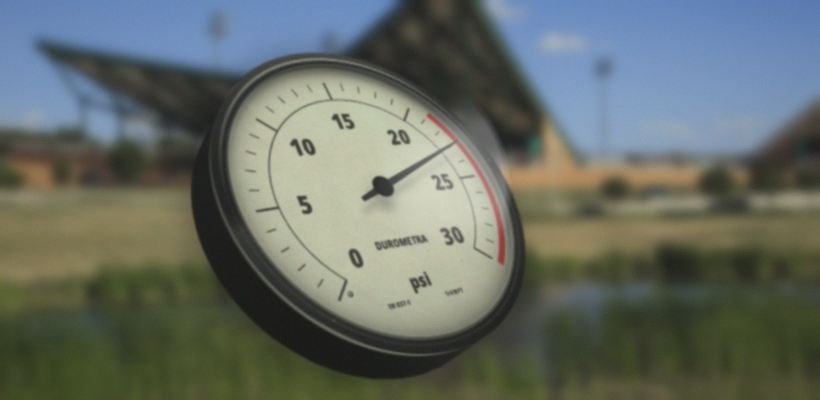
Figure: 23,psi
